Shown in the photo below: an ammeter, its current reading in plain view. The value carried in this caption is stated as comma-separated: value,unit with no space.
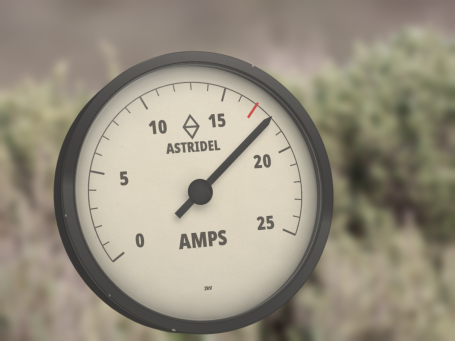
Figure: 18,A
